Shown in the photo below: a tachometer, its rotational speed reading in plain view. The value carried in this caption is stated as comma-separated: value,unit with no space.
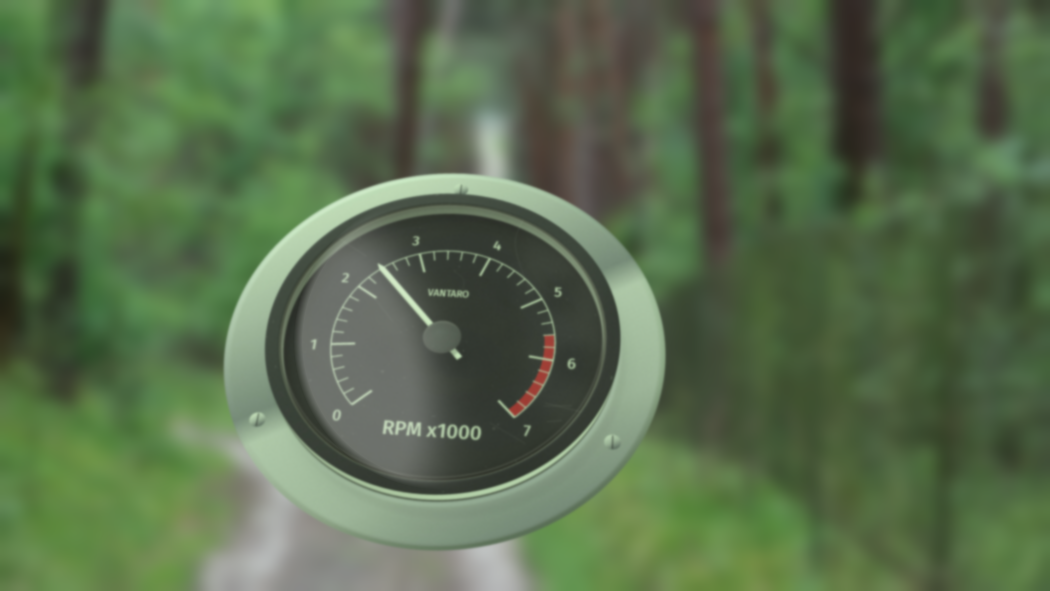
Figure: 2400,rpm
